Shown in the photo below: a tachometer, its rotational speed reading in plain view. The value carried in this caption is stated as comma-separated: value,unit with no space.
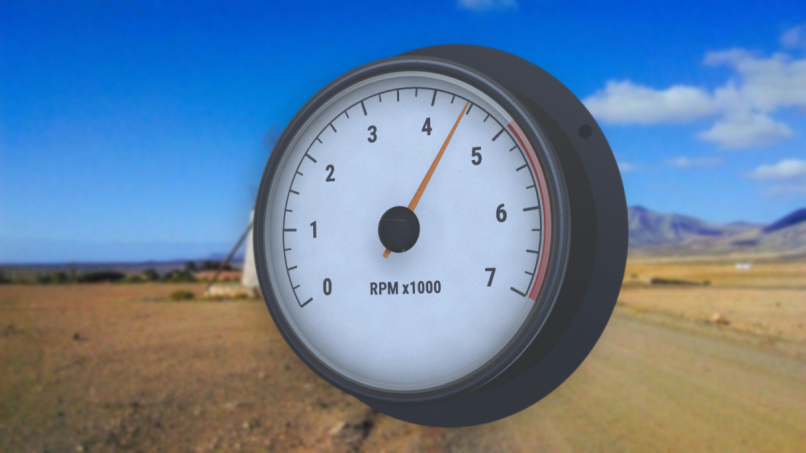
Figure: 4500,rpm
